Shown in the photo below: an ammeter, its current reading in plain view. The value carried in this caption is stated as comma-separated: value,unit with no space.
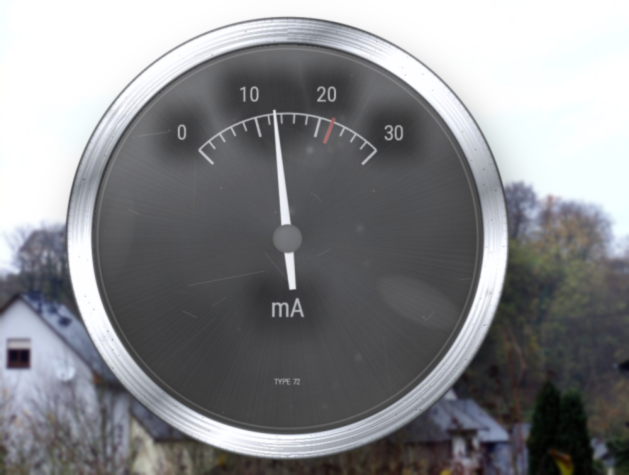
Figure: 13,mA
